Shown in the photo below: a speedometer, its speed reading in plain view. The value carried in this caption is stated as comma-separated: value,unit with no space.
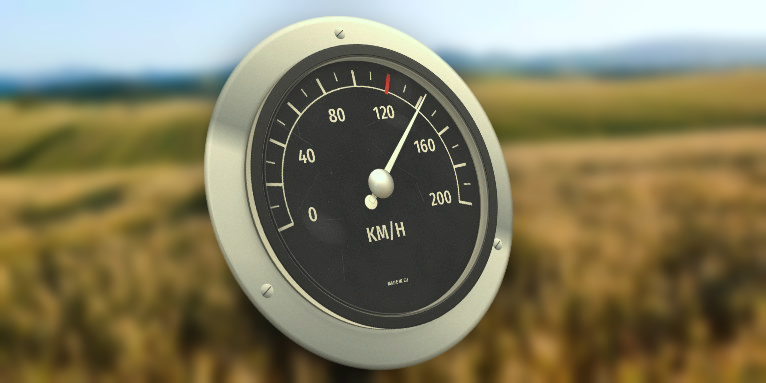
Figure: 140,km/h
